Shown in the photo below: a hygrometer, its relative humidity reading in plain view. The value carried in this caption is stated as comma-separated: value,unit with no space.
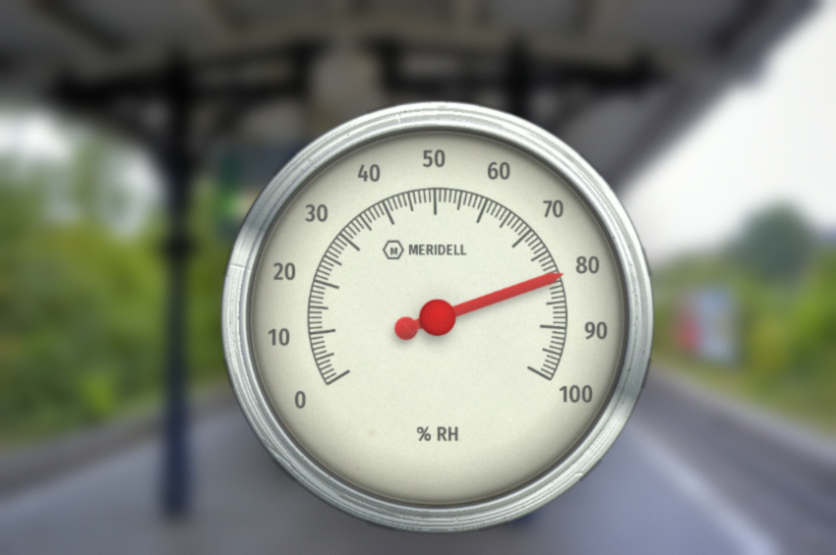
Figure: 80,%
